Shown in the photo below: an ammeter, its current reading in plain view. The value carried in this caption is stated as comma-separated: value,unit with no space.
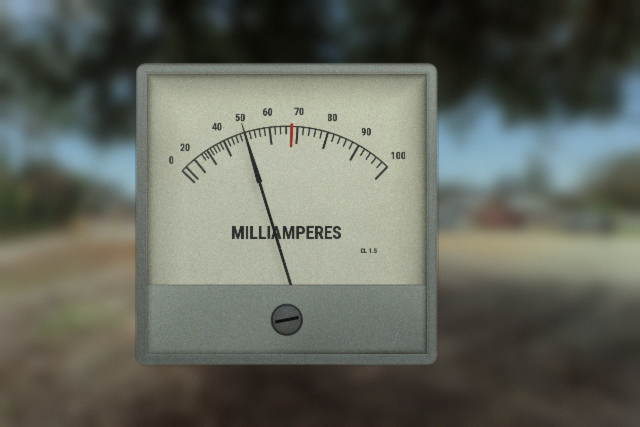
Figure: 50,mA
